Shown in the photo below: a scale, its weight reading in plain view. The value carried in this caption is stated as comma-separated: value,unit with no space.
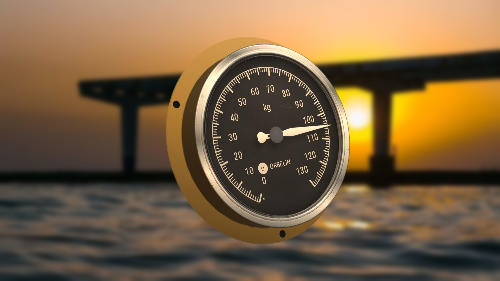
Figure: 105,kg
